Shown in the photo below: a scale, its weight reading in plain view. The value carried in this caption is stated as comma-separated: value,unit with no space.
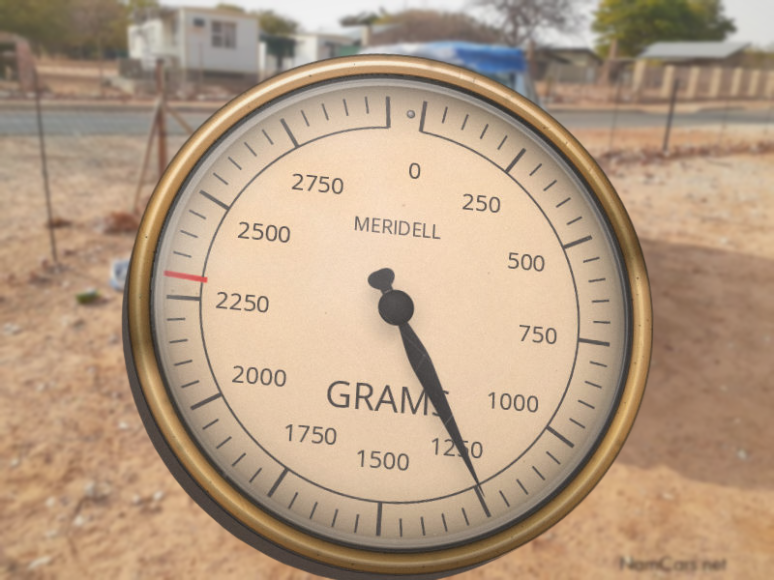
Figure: 1250,g
